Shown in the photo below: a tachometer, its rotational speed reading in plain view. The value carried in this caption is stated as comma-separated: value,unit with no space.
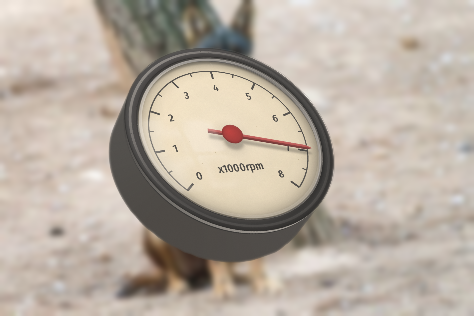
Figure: 7000,rpm
